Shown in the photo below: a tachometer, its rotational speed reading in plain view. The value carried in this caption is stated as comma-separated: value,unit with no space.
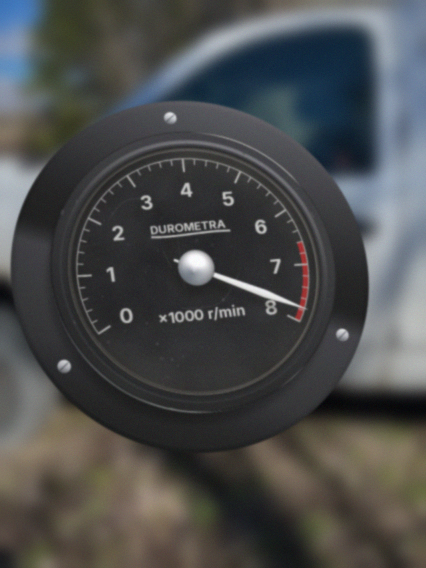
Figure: 7800,rpm
